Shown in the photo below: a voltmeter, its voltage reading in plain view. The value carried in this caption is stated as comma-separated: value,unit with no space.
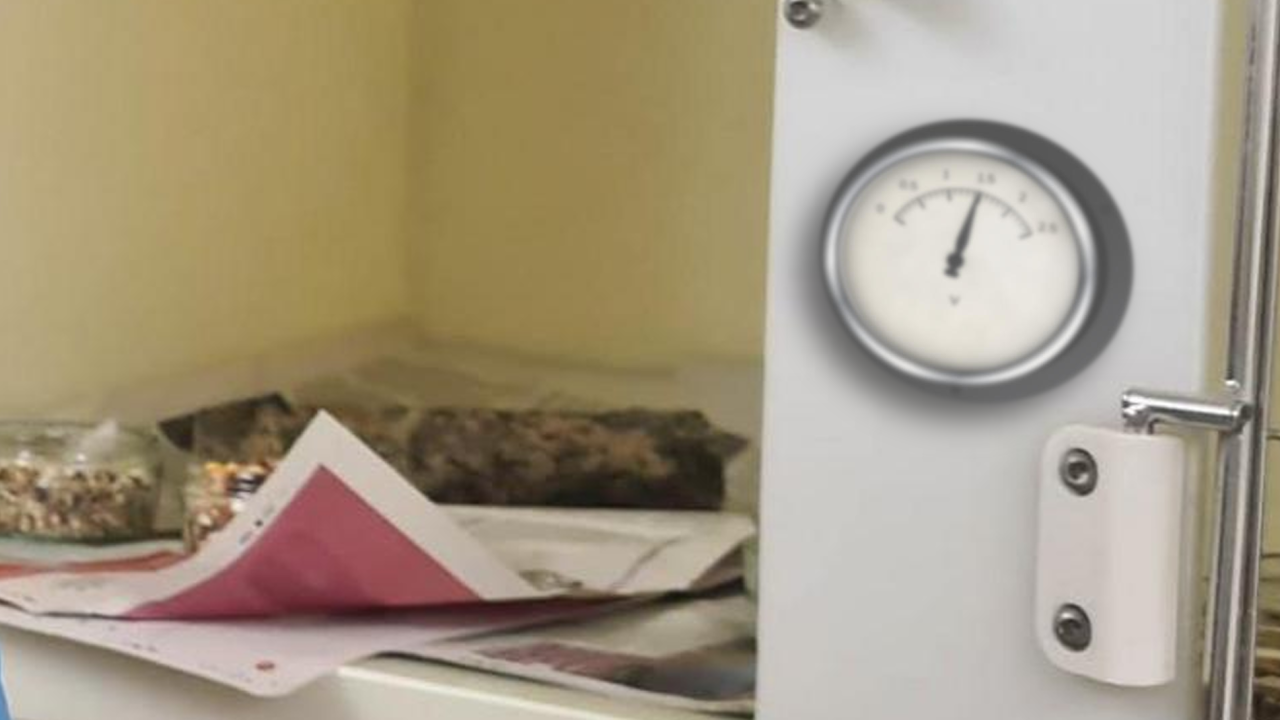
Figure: 1.5,V
